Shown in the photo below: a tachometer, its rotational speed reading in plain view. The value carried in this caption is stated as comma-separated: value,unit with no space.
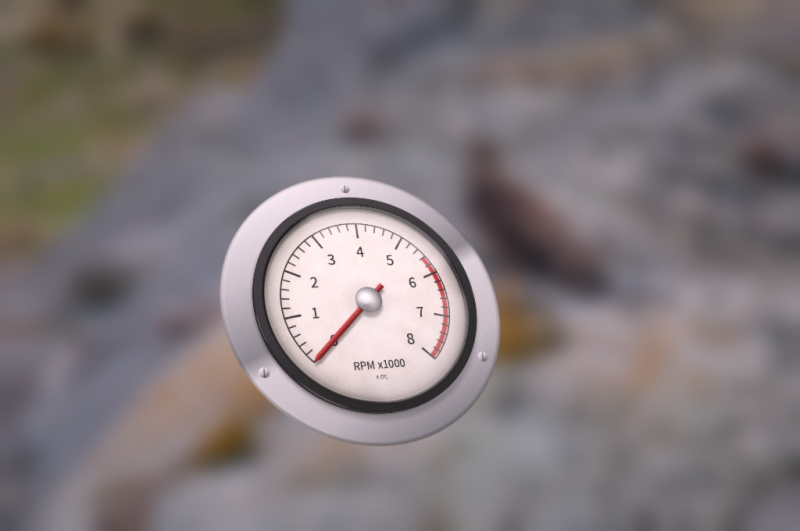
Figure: 0,rpm
